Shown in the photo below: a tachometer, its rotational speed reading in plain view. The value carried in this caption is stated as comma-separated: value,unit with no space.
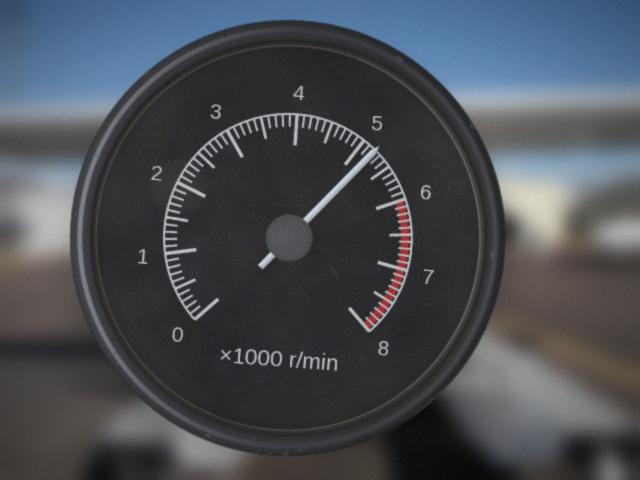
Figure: 5200,rpm
